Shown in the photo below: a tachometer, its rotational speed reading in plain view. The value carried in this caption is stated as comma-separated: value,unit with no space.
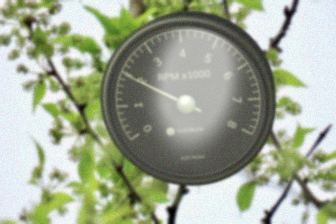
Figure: 2000,rpm
